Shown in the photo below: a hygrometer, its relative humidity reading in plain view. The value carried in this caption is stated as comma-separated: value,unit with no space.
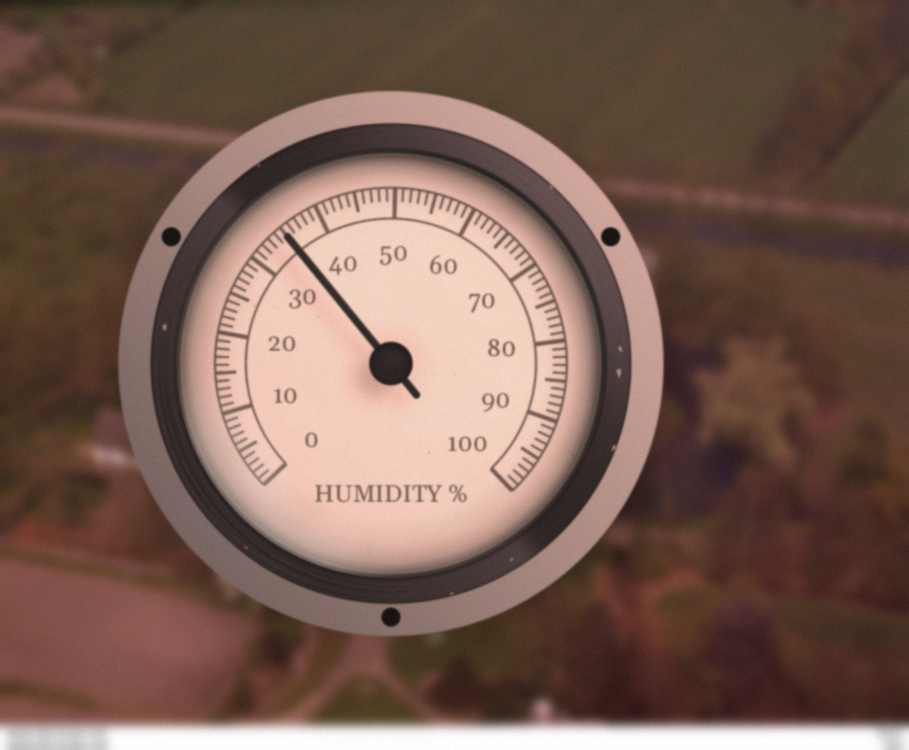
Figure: 35,%
